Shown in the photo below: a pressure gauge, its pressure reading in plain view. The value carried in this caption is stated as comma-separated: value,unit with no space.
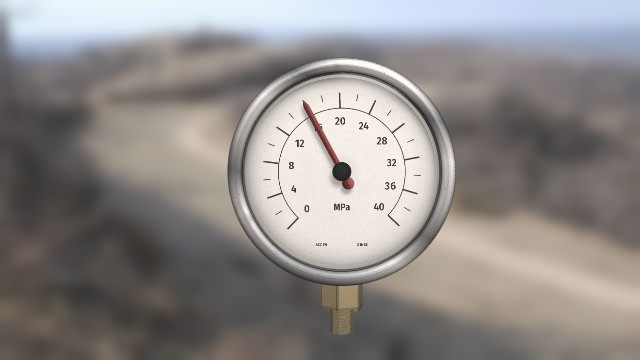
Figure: 16,MPa
